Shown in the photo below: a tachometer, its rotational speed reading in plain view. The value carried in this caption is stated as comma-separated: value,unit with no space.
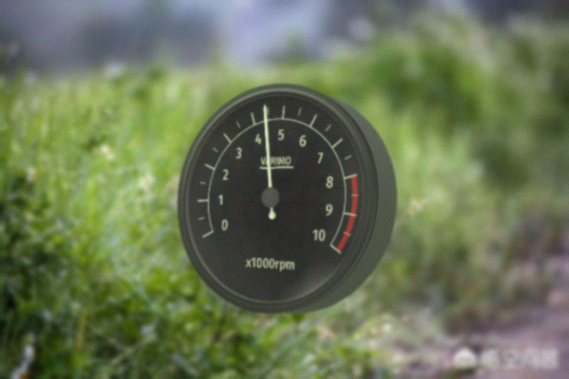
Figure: 4500,rpm
